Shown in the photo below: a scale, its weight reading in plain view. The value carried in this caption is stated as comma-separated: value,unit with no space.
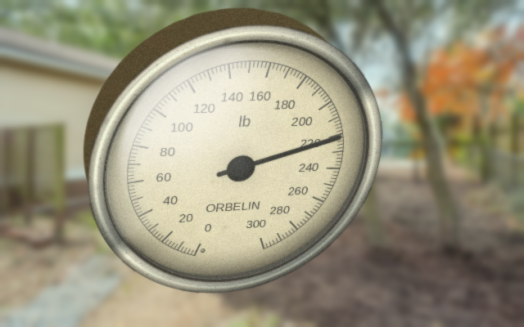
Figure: 220,lb
